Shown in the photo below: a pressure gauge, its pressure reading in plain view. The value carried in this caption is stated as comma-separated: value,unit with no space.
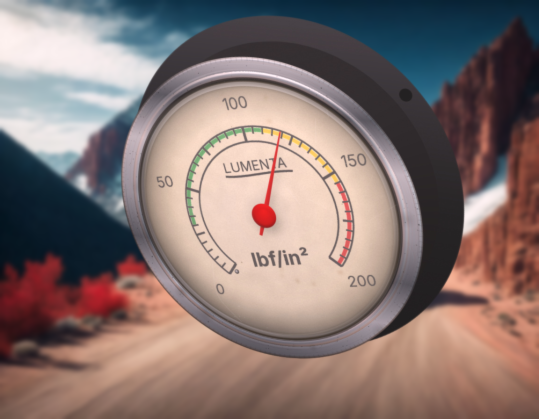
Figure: 120,psi
